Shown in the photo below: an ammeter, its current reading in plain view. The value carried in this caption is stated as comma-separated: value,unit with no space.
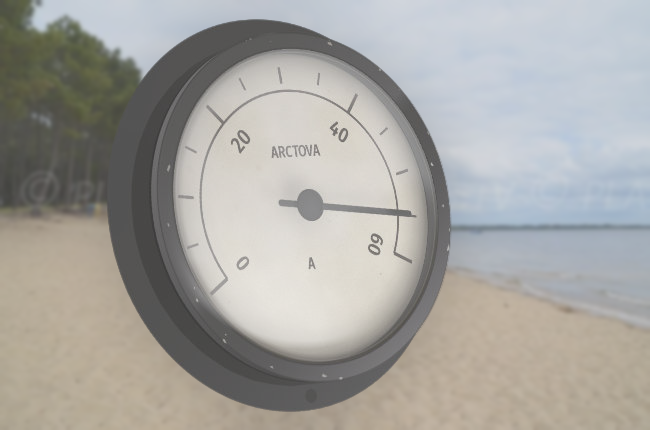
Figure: 55,A
